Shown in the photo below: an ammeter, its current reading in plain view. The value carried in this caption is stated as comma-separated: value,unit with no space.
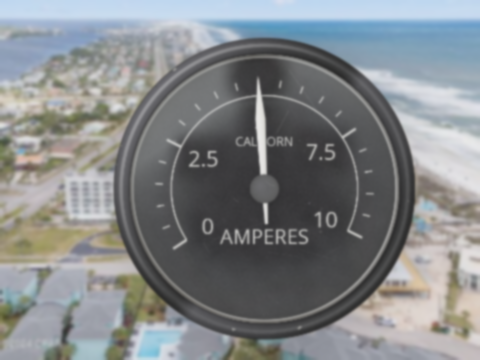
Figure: 5,A
